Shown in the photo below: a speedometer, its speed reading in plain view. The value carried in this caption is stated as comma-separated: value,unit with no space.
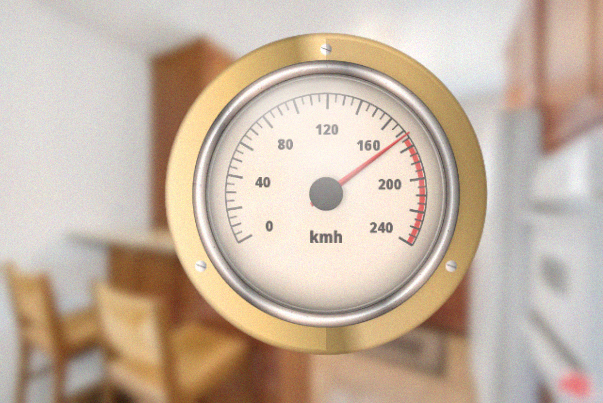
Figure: 172.5,km/h
